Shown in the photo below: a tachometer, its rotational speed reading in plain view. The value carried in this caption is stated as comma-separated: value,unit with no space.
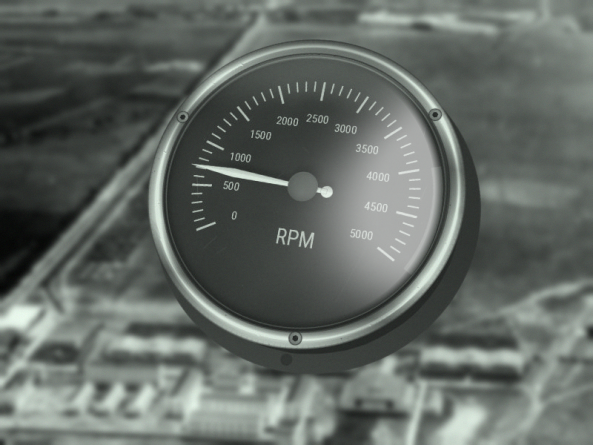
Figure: 700,rpm
